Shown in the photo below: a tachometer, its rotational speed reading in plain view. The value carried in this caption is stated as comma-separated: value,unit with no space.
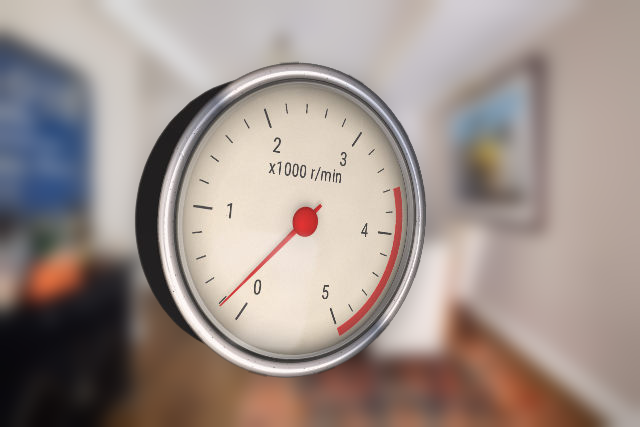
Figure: 200,rpm
